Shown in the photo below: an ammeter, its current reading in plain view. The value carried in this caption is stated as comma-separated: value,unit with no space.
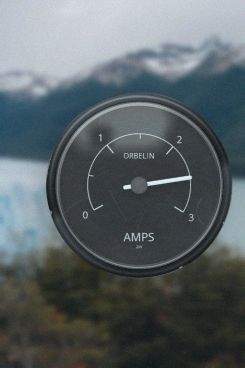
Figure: 2.5,A
